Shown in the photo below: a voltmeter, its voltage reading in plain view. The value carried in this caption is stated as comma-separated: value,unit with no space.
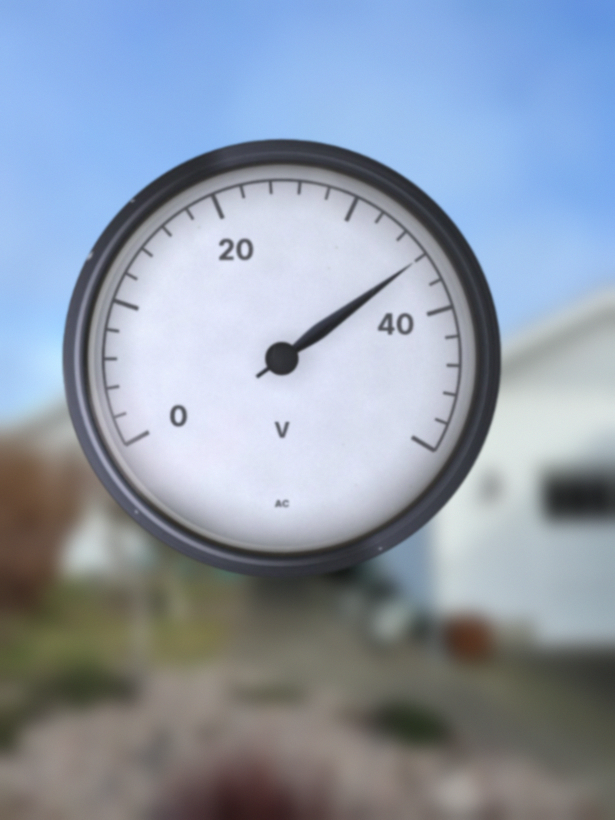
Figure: 36,V
